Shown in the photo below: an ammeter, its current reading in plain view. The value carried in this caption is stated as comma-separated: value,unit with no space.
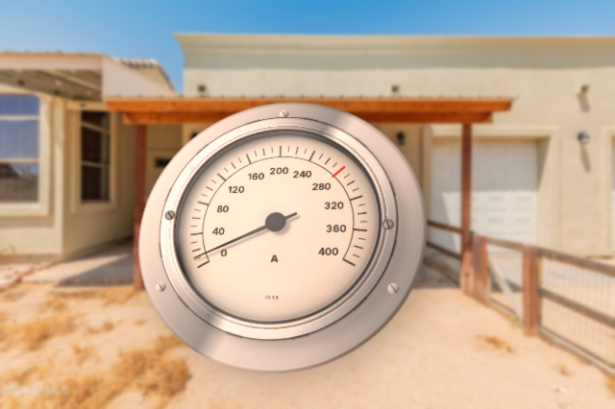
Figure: 10,A
